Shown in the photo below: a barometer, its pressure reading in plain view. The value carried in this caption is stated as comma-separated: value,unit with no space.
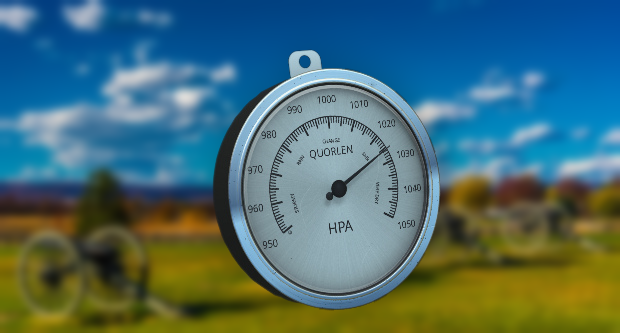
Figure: 1025,hPa
